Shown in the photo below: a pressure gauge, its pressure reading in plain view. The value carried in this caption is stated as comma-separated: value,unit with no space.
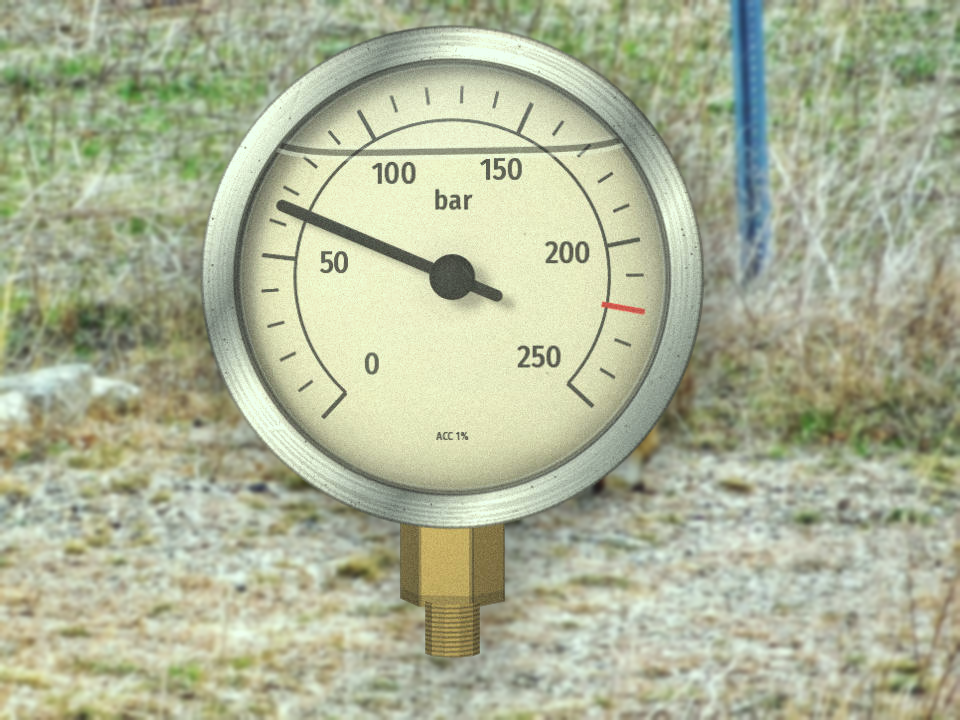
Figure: 65,bar
